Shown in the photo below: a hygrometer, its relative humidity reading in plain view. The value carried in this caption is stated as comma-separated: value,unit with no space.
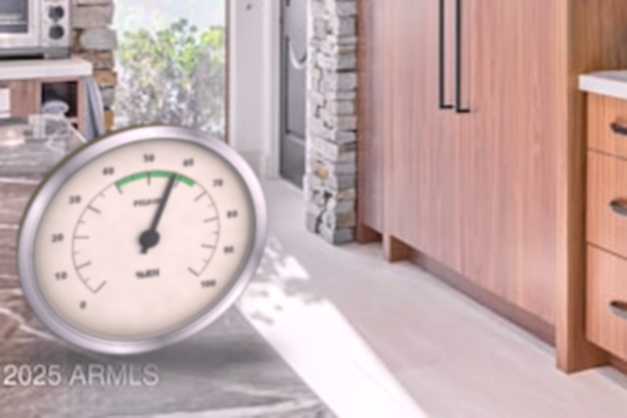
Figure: 57.5,%
